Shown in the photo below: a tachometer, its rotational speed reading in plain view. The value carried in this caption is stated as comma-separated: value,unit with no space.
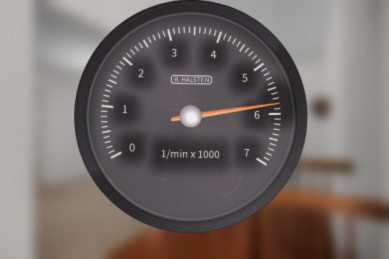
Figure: 5800,rpm
